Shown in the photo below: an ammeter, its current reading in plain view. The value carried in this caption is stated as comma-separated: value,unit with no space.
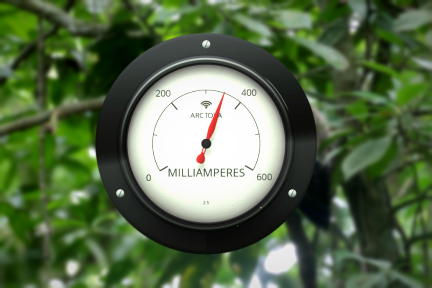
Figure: 350,mA
